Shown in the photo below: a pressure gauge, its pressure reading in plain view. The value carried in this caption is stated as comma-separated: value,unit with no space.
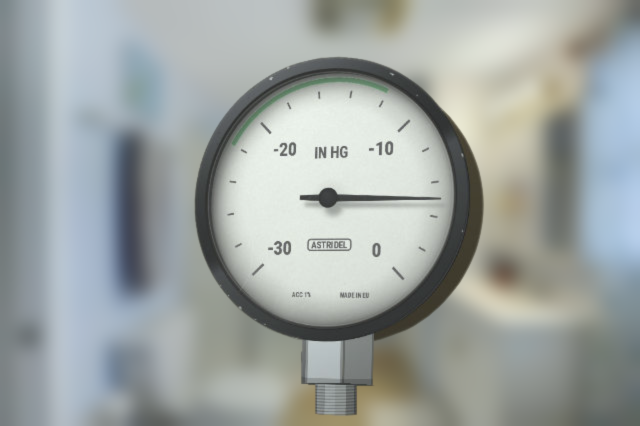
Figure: -5,inHg
